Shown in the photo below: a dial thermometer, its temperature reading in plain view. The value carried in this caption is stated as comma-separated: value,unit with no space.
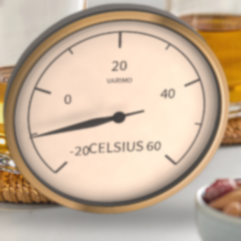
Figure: -10,°C
